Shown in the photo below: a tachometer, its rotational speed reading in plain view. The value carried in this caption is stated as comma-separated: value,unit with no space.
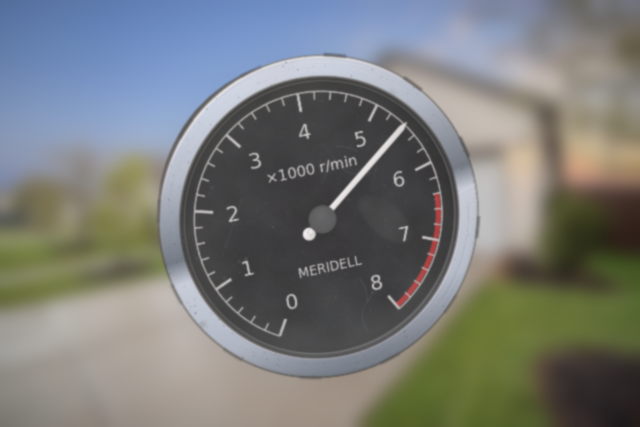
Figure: 5400,rpm
